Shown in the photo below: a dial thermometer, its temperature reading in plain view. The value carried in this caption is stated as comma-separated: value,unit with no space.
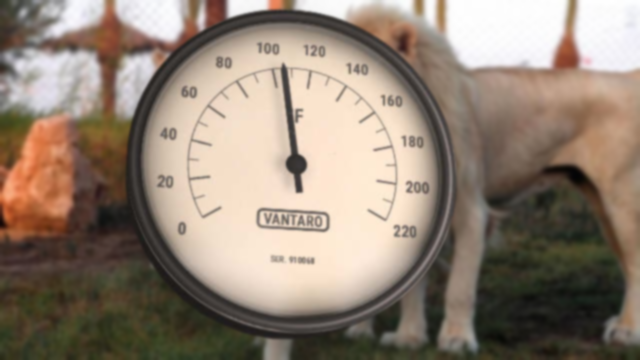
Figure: 105,°F
